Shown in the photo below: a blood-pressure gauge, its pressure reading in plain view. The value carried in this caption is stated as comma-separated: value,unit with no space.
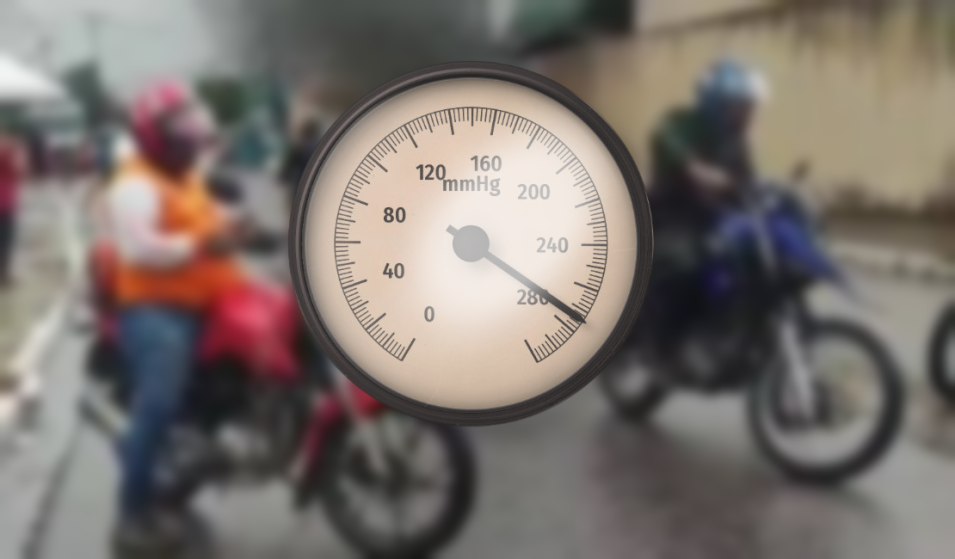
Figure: 274,mmHg
